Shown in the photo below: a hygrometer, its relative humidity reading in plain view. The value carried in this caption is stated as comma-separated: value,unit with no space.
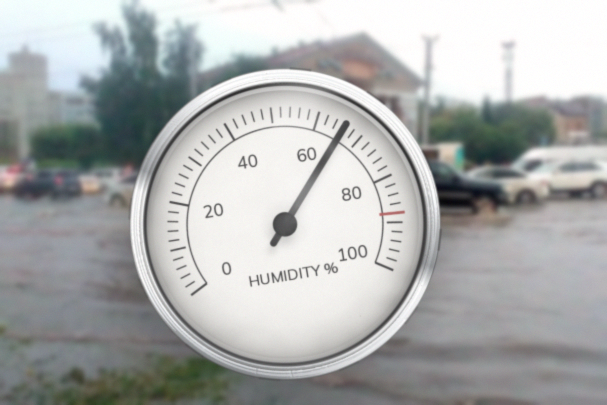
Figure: 66,%
